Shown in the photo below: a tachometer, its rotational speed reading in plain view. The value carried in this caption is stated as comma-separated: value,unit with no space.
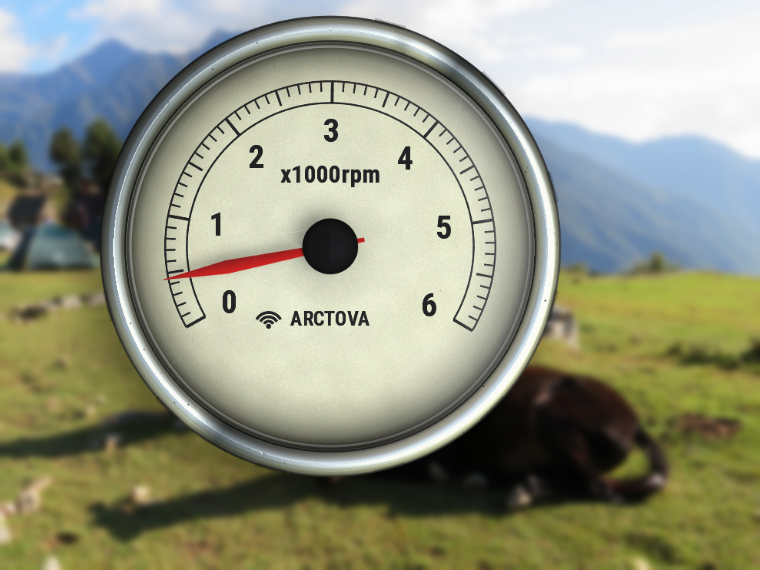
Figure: 450,rpm
